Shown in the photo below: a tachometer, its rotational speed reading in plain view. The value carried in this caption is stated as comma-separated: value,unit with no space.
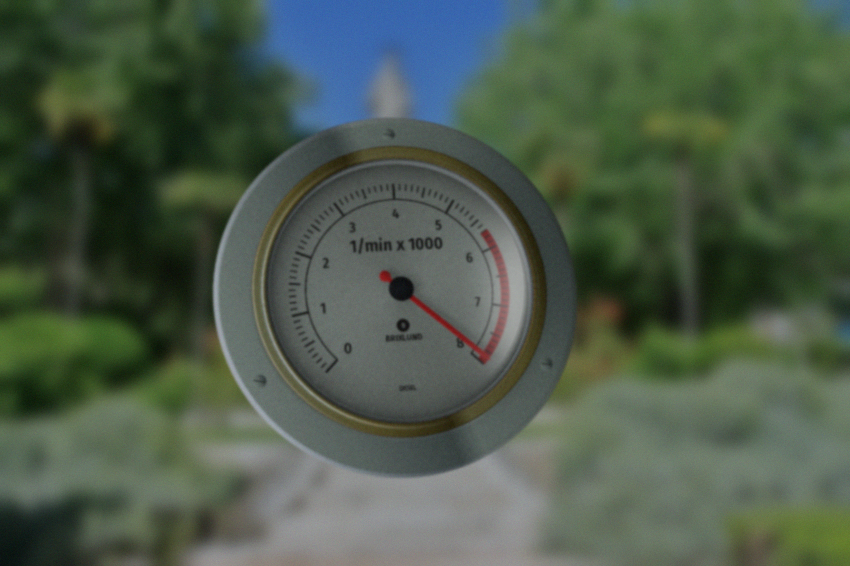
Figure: 7900,rpm
